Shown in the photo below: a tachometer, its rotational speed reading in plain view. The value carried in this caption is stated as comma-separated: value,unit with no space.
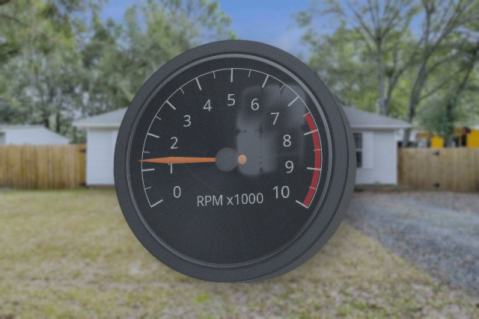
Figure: 1250,rpm
